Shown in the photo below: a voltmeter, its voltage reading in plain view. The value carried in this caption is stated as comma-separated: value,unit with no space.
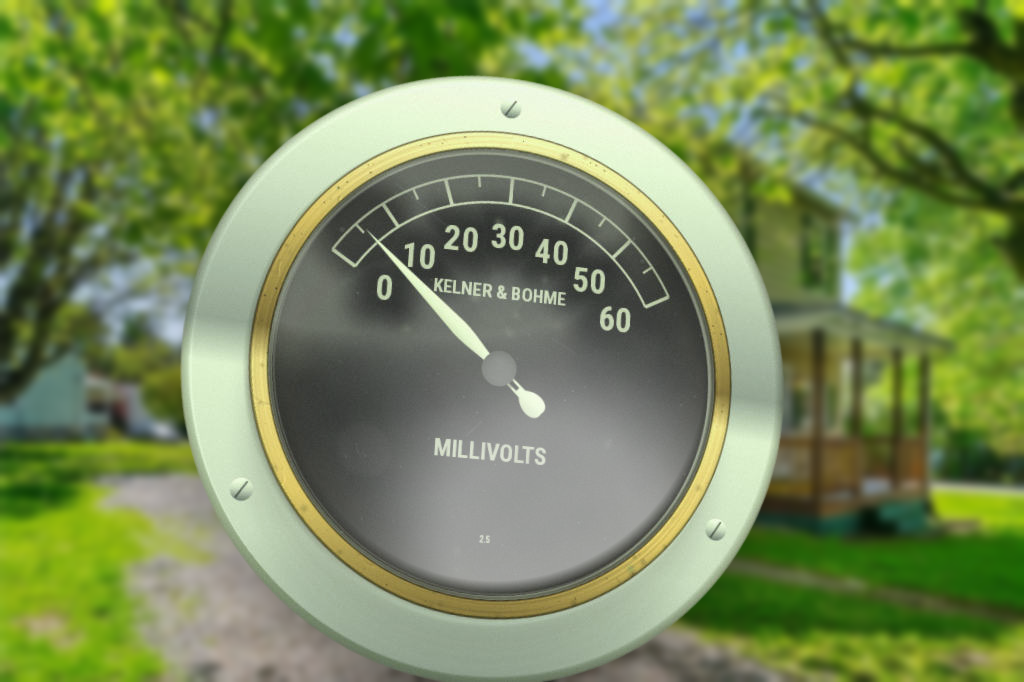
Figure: 5,mV
